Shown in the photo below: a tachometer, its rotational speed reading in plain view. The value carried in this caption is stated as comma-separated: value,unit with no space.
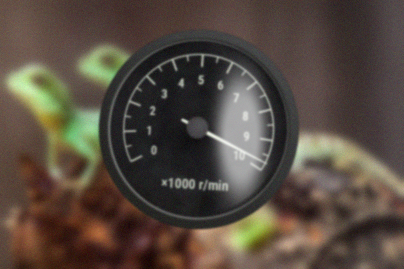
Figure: 9750,rpm
